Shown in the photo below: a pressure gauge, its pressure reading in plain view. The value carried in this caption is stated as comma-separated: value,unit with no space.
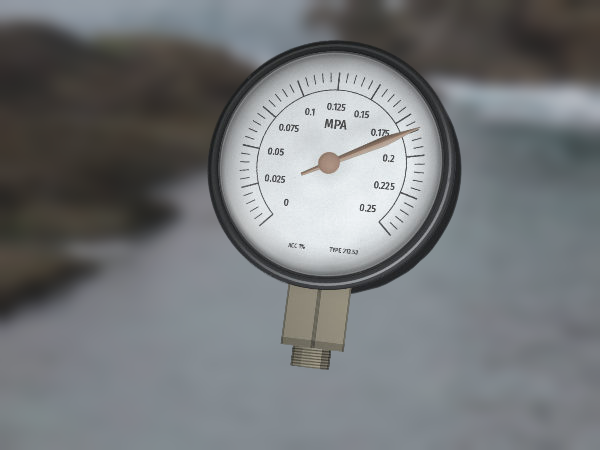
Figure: 0.185,MPa
